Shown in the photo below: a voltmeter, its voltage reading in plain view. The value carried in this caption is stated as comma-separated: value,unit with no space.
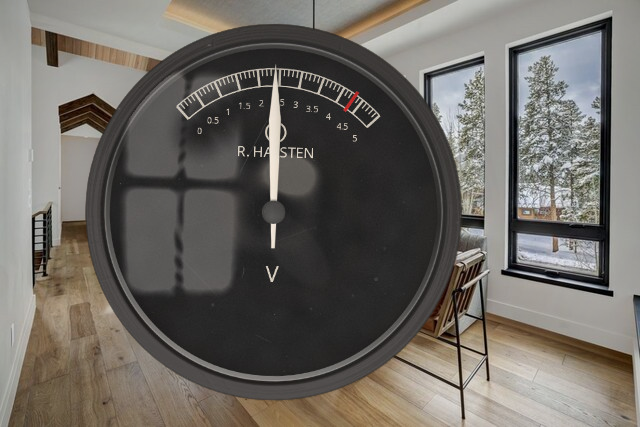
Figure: 2.4,V
